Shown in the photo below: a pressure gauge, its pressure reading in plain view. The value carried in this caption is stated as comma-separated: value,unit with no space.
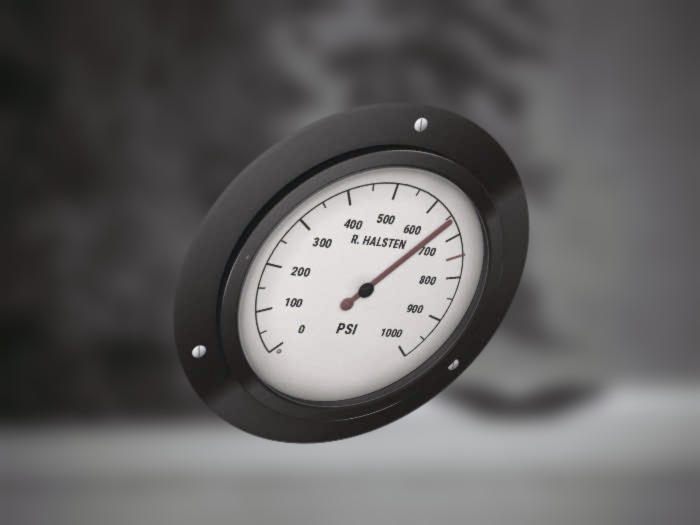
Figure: 650,psi
